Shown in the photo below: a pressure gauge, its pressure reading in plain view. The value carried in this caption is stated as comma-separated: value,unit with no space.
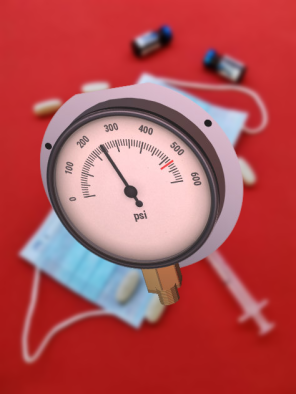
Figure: 250,psi
